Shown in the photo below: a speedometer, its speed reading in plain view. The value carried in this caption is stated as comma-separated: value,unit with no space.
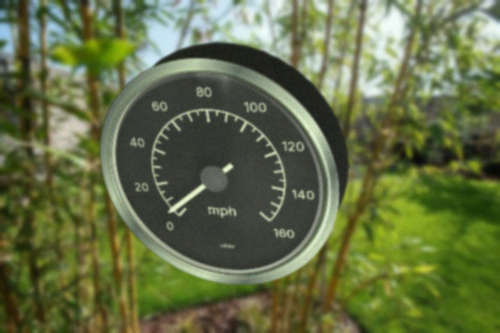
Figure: 5,mph
